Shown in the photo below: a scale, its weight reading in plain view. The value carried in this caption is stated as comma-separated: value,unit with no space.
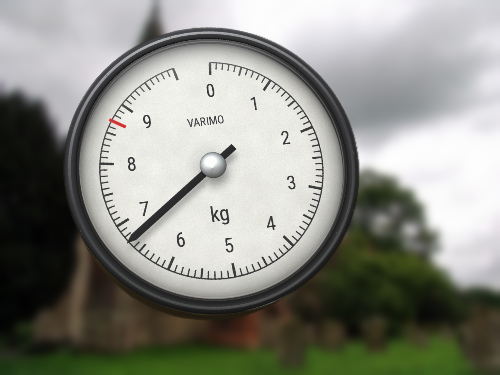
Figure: 6.7,kg
